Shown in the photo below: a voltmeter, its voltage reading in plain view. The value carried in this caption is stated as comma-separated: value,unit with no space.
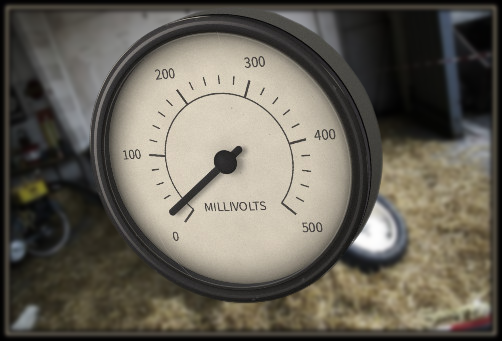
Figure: 20,mV
